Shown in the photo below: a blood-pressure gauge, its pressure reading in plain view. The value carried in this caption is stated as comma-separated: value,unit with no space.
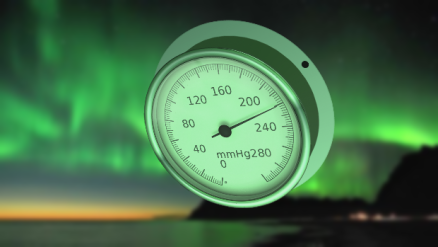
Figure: 220,mmHg
